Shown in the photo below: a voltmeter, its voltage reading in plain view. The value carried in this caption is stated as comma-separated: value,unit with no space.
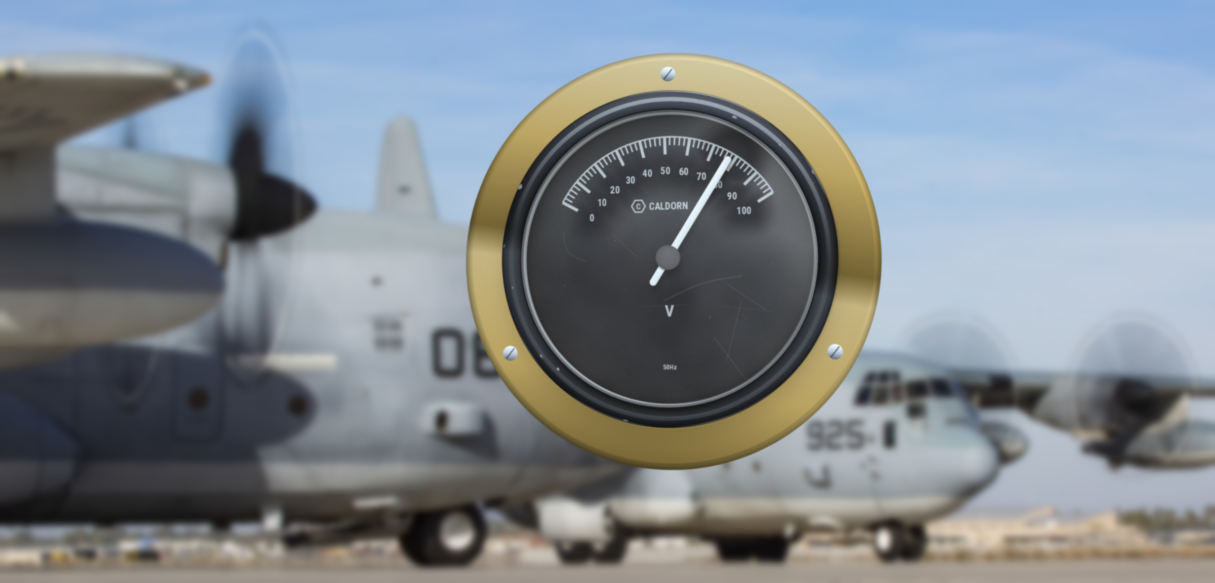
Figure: 78,V
